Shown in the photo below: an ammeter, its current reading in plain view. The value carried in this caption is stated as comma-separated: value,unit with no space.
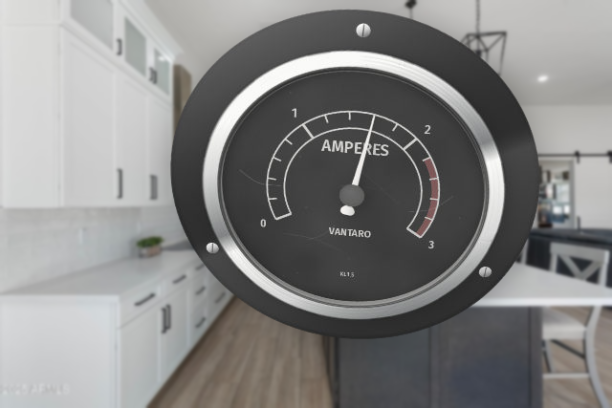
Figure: 1.6,A
